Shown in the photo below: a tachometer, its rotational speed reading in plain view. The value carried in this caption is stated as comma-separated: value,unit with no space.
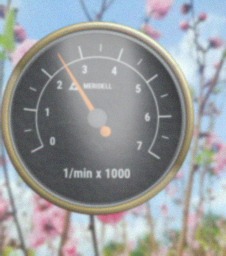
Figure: 2500,rpm
